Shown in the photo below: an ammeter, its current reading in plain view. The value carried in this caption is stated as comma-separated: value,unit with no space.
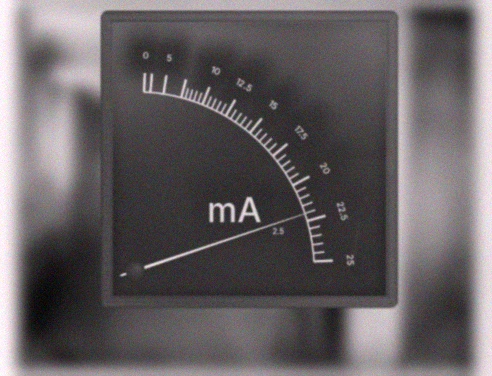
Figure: 22,mA
